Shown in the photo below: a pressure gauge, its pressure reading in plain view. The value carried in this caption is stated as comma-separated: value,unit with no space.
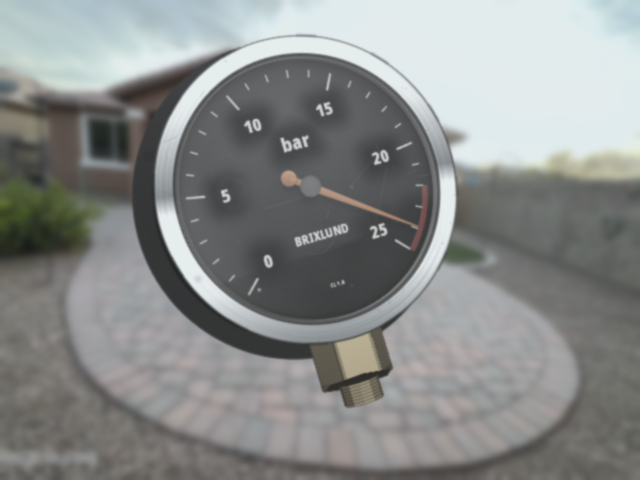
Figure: 24,bar
